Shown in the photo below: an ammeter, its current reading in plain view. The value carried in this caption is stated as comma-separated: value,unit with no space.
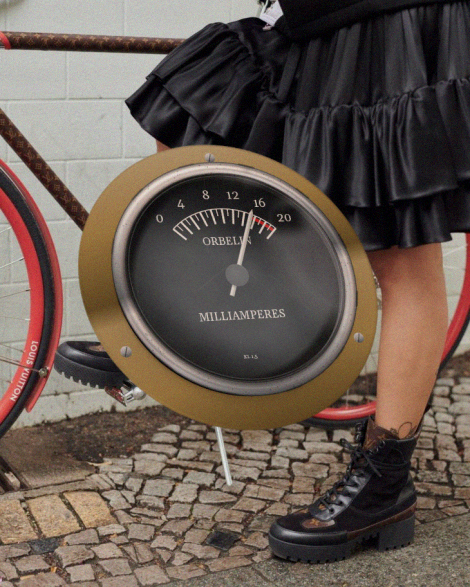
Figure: 15,mA
